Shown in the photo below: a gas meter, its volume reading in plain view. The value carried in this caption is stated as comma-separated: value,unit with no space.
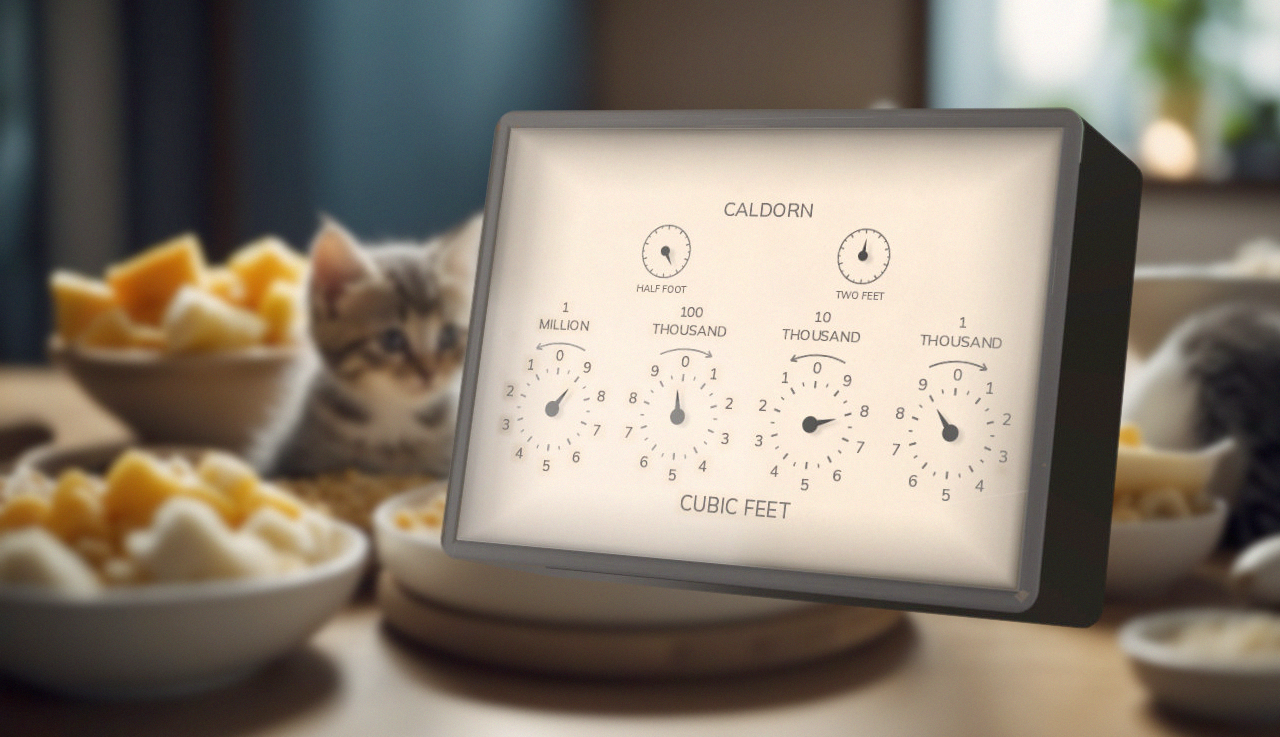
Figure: 897900,ft³
